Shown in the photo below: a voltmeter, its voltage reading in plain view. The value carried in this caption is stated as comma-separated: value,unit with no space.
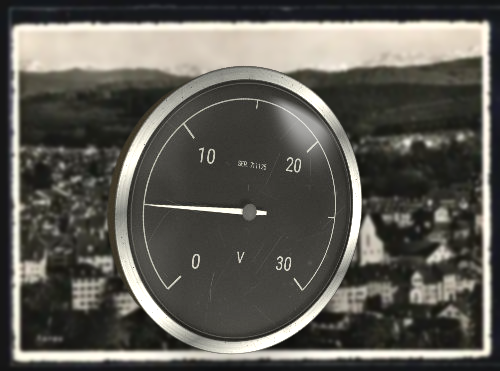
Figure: 5,V
